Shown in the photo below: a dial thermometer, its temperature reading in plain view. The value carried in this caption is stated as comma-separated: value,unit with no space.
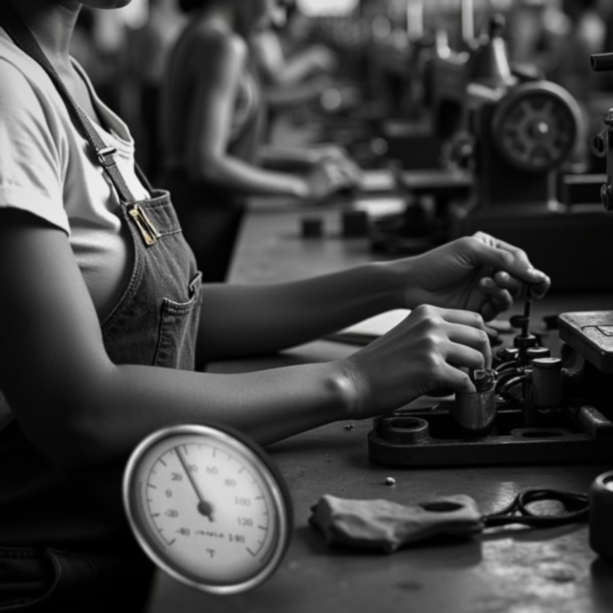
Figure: 35,°F
